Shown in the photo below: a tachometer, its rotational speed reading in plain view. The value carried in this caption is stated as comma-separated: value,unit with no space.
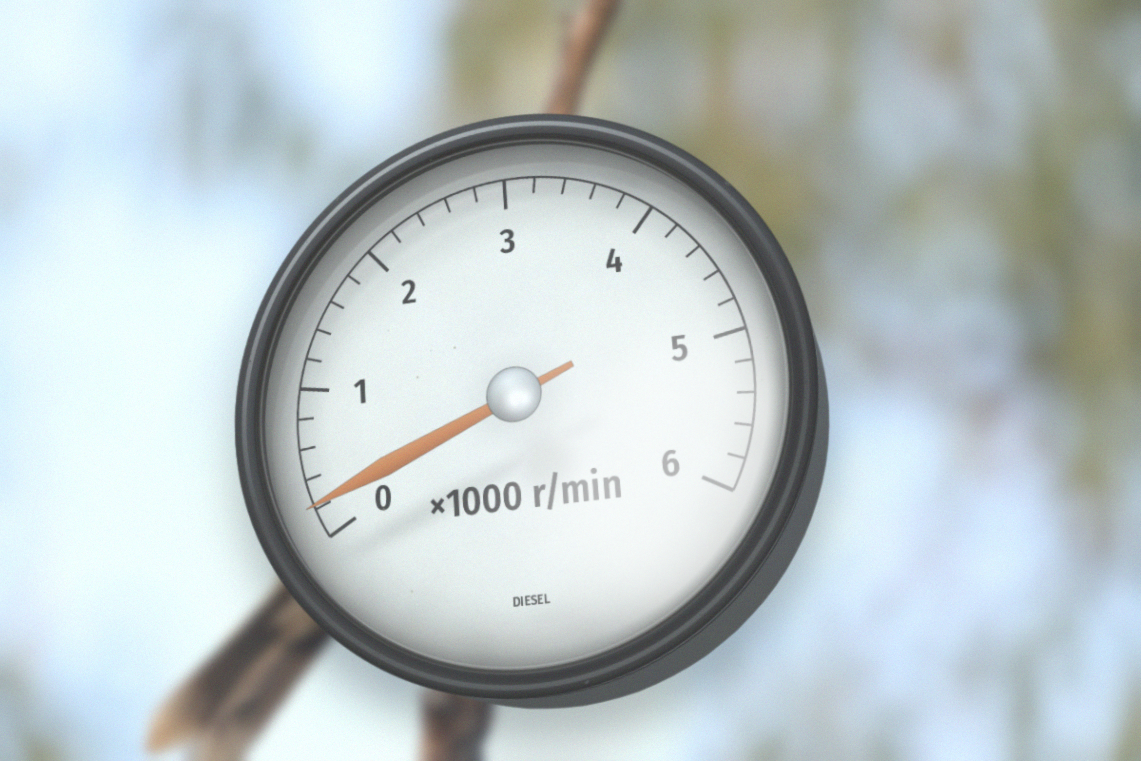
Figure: 200,rpm
